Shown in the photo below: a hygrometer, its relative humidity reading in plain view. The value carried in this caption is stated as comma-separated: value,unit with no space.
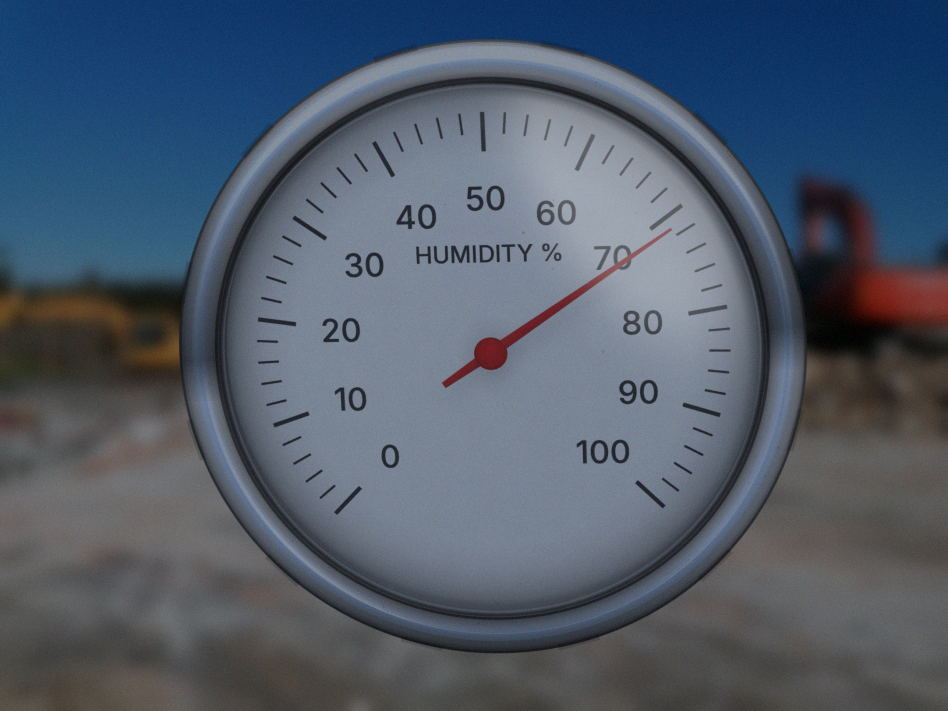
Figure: 71,%
